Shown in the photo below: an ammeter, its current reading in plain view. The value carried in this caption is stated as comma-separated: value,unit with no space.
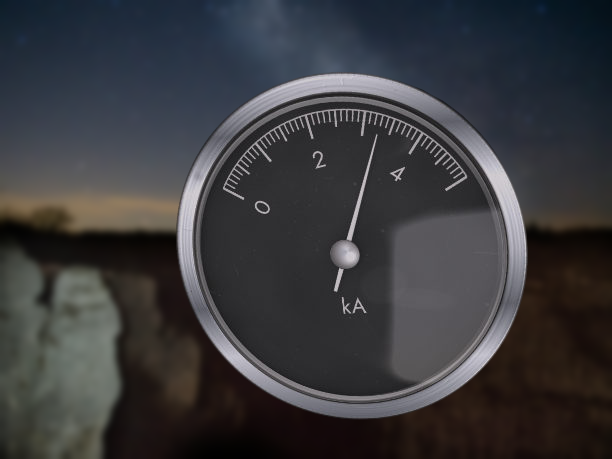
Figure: 3.3,kA
